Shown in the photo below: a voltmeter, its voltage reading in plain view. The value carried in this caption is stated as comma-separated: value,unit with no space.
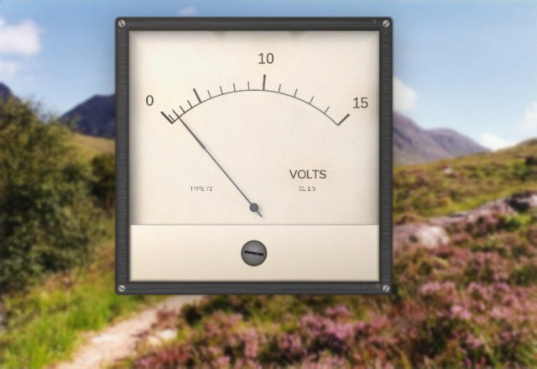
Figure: 2,V
